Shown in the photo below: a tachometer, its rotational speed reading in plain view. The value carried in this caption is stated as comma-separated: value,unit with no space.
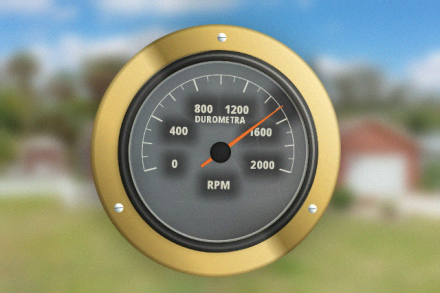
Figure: 1500,rpm
